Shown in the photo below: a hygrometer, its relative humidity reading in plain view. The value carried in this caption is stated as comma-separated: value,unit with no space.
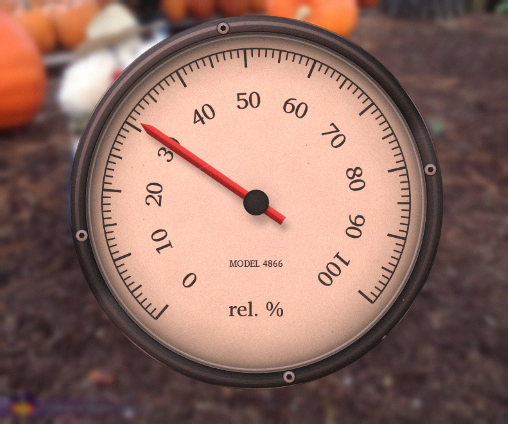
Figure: 31,%
